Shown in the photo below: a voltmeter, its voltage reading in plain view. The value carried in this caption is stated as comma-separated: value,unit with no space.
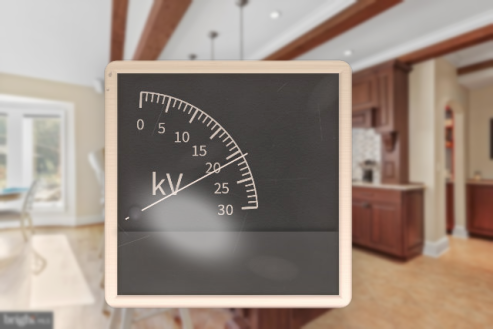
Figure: 21,kV
